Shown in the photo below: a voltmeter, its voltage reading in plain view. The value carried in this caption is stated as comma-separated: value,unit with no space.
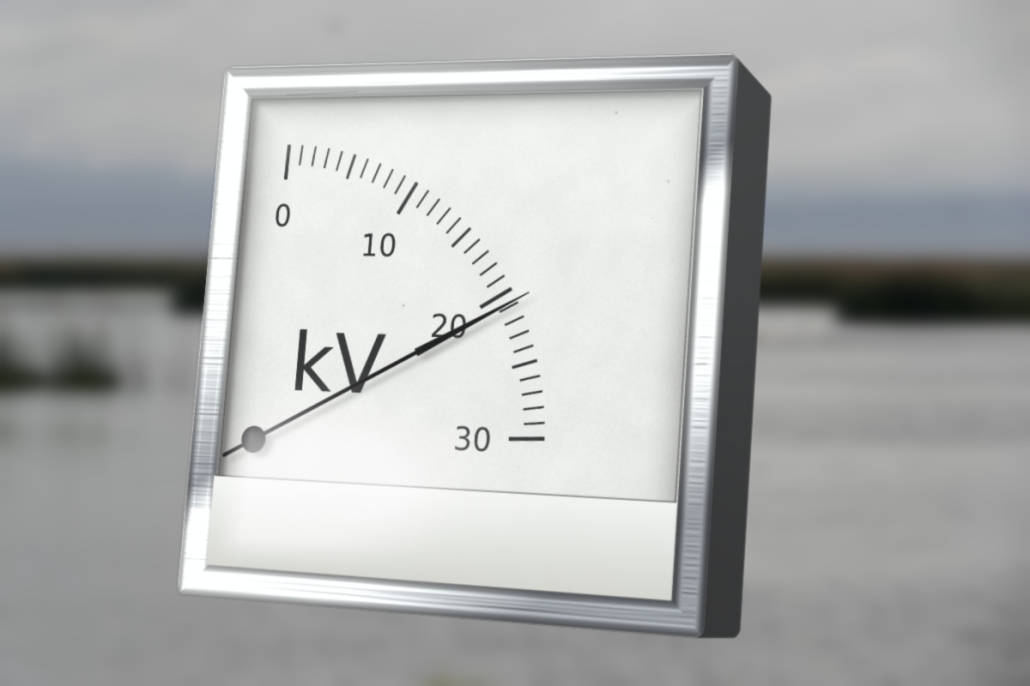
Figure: 21,kV
